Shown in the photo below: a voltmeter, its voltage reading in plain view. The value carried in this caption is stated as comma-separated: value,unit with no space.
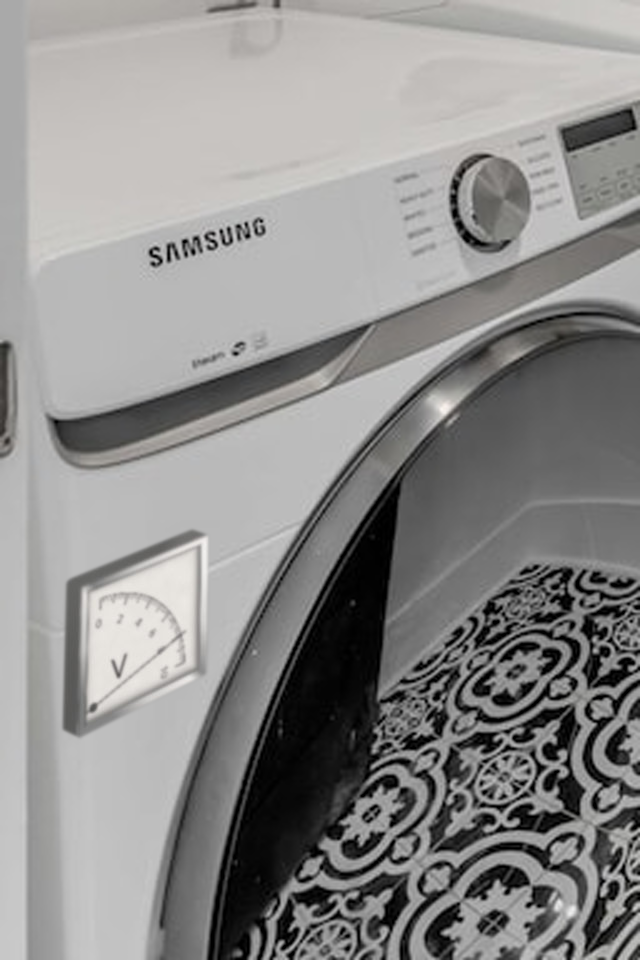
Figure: 8,V
